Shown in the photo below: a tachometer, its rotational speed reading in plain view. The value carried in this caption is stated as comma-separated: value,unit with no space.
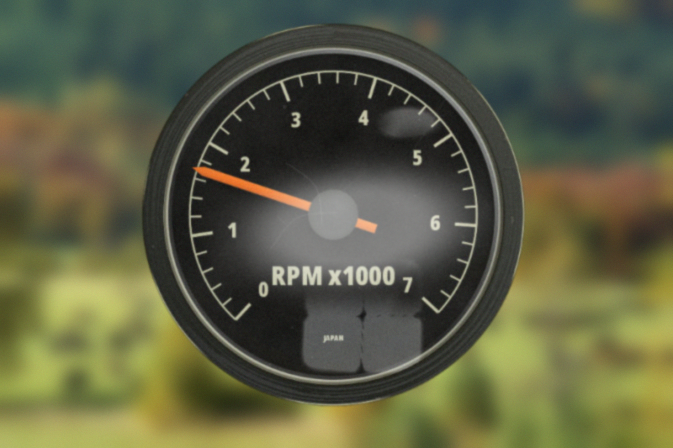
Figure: 1700,rpm
